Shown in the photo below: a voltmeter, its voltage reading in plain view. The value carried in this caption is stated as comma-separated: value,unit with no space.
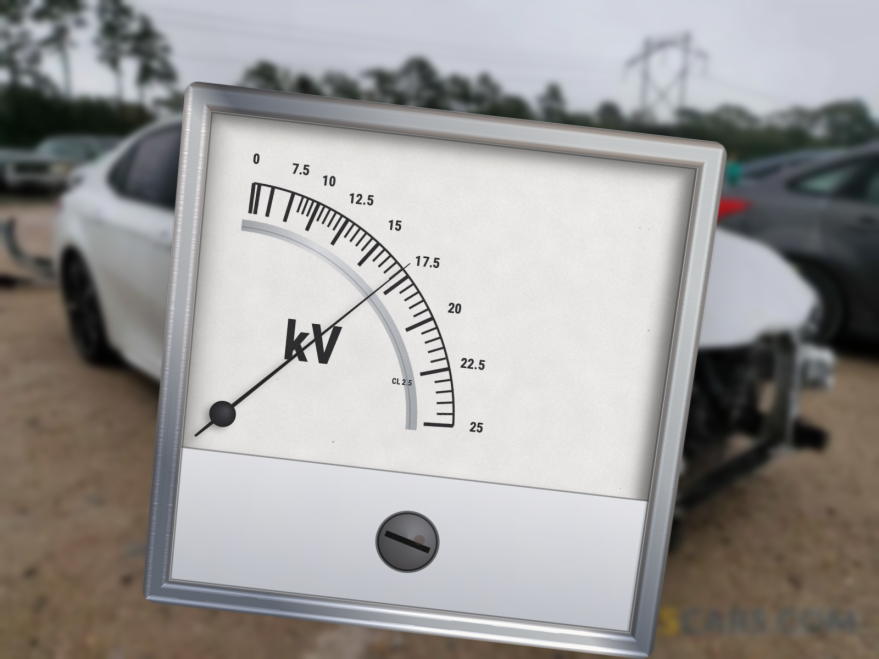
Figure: 17,kV
